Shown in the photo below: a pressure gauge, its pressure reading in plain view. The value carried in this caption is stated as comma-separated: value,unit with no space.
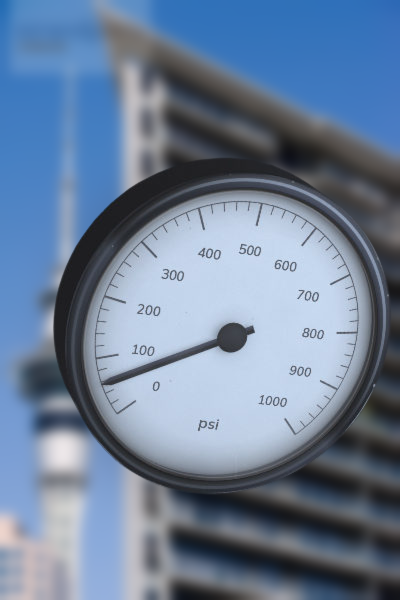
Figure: 60,psi
